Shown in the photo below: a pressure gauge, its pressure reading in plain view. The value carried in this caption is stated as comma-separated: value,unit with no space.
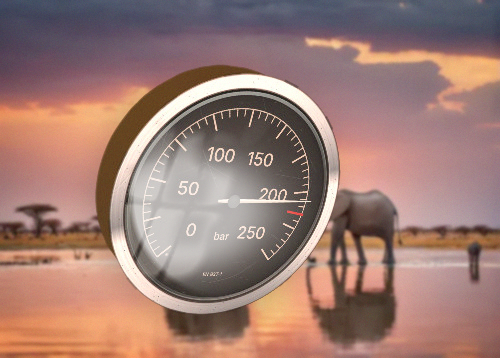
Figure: 205,bar
